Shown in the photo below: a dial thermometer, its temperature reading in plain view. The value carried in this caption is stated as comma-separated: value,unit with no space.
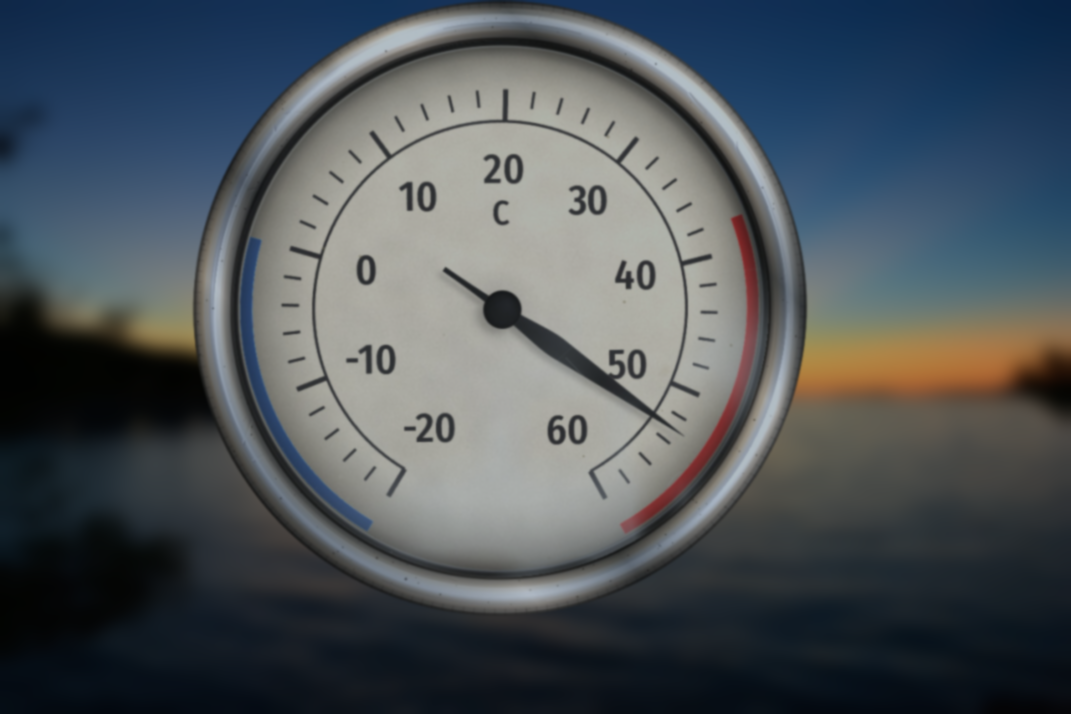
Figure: 53,°C
